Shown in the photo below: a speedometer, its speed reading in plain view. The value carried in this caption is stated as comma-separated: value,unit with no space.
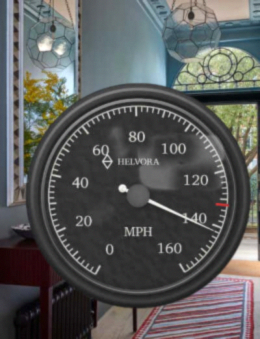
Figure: 142,mph
